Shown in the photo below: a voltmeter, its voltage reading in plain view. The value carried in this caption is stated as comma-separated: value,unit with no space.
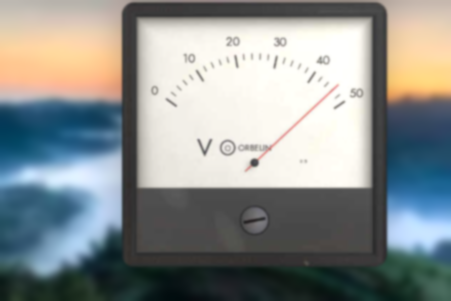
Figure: 46,V
